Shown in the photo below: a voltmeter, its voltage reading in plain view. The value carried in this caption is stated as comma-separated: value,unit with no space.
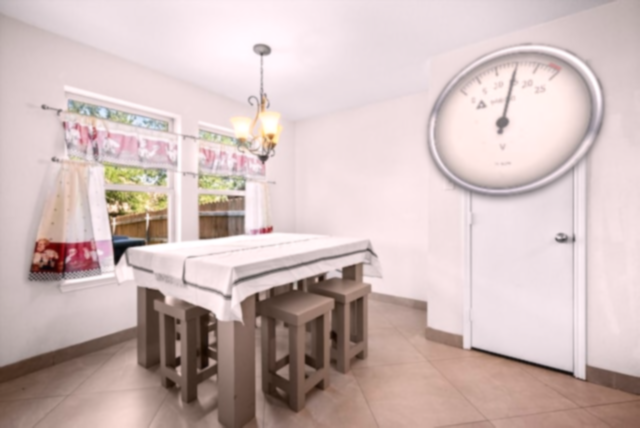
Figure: 15,V
